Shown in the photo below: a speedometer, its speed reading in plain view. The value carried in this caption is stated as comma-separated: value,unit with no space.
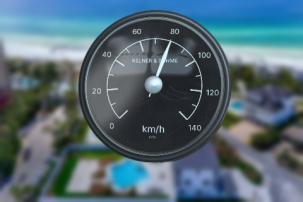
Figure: 80,km/h
